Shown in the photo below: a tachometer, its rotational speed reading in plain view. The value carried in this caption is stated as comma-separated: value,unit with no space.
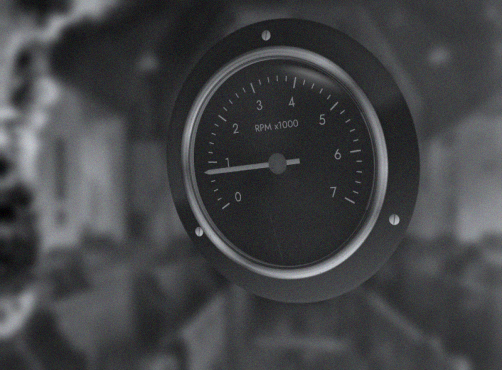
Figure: 800,rpm
